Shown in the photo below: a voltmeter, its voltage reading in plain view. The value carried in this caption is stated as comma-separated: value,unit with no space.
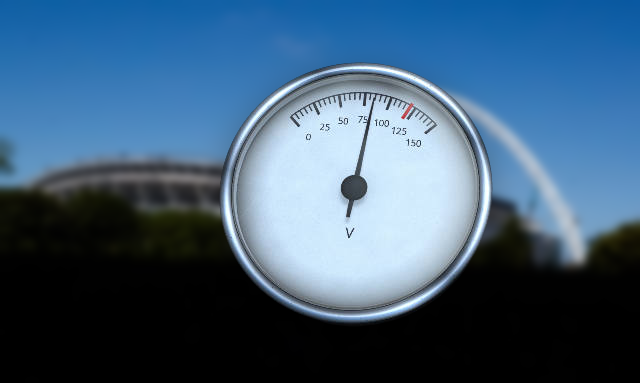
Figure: 85,V
